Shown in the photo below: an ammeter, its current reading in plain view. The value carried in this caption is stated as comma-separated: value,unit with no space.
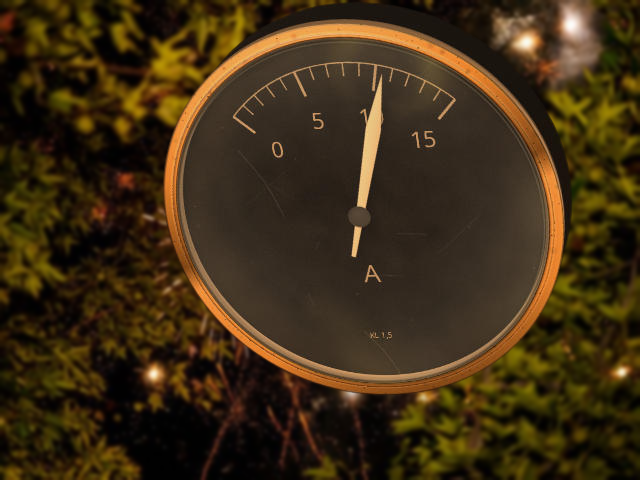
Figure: 10.5,A
